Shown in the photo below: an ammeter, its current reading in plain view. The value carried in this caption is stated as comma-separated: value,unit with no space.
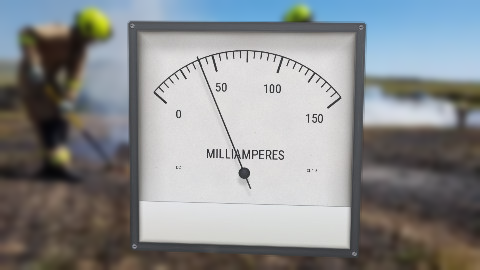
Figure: 40,mA
